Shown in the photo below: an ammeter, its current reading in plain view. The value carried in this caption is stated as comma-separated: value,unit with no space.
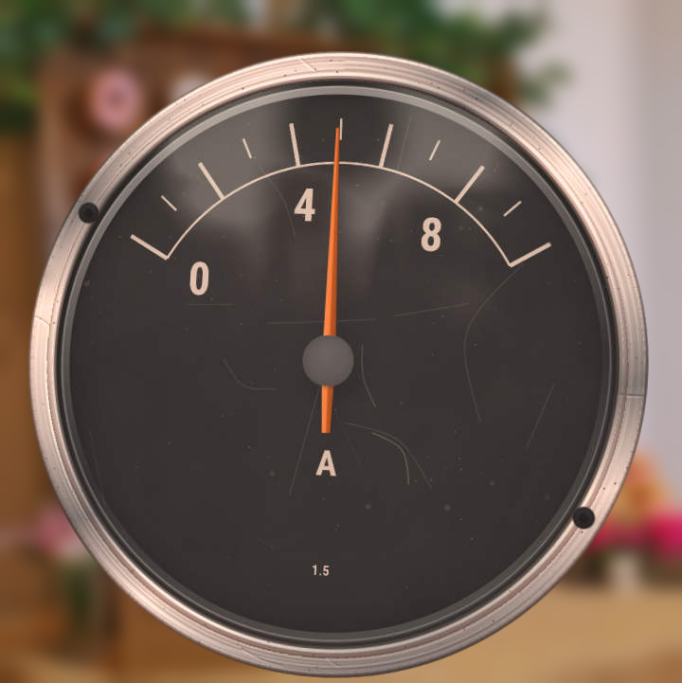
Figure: 5,A
